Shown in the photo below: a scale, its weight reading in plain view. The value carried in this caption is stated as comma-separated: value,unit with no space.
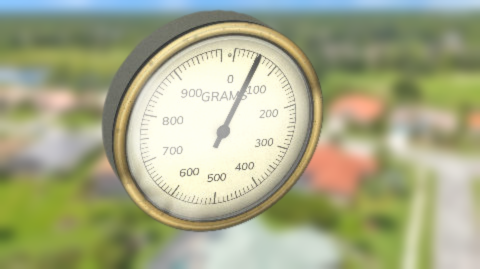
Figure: 50,g
